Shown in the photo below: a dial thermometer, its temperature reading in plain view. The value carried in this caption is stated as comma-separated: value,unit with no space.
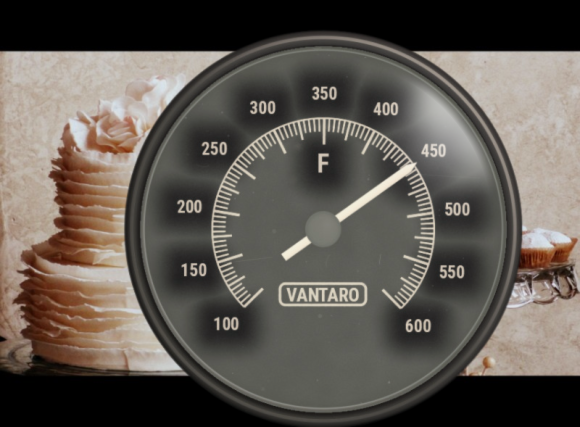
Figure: 450,°F
